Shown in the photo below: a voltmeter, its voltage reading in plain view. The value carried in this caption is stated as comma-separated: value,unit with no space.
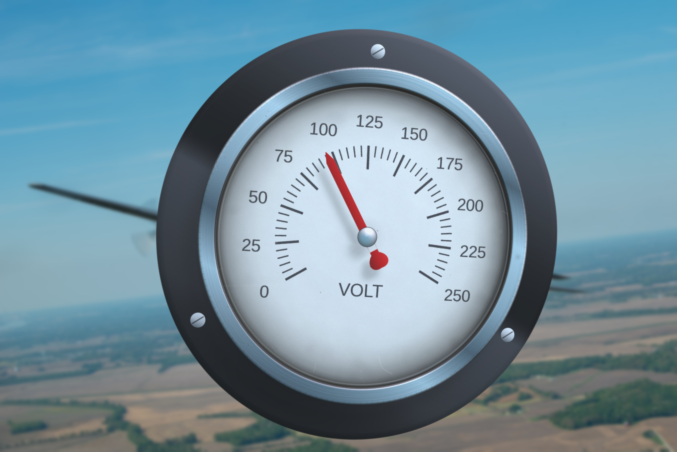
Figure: 95,V
